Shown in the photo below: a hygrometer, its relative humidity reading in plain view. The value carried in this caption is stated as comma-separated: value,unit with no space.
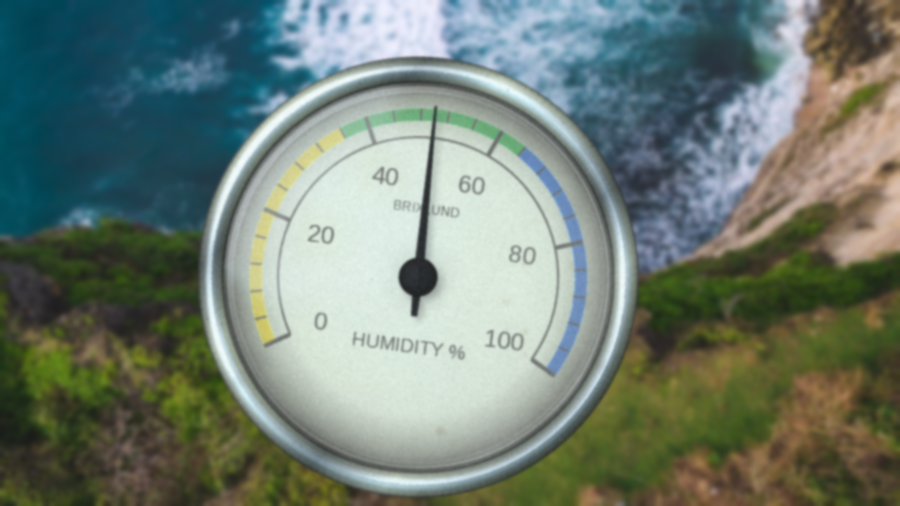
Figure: 50,%
